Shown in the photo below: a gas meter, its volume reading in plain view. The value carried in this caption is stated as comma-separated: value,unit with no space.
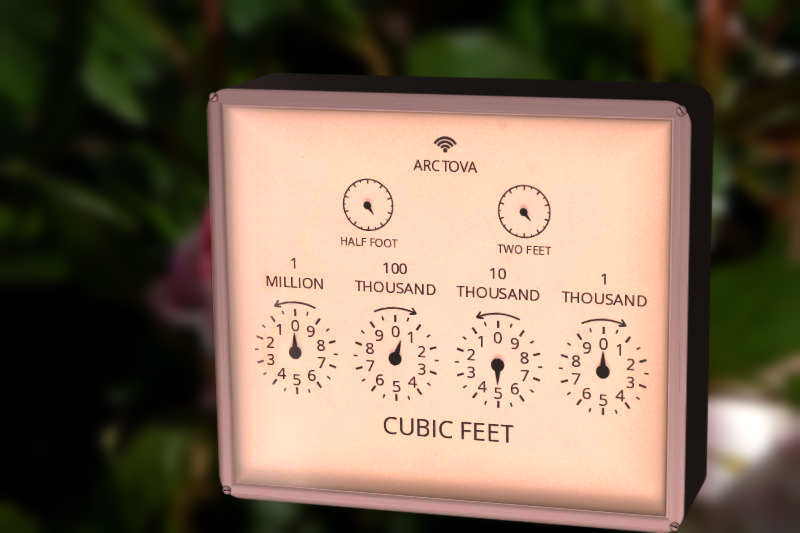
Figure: 5000,ft³
